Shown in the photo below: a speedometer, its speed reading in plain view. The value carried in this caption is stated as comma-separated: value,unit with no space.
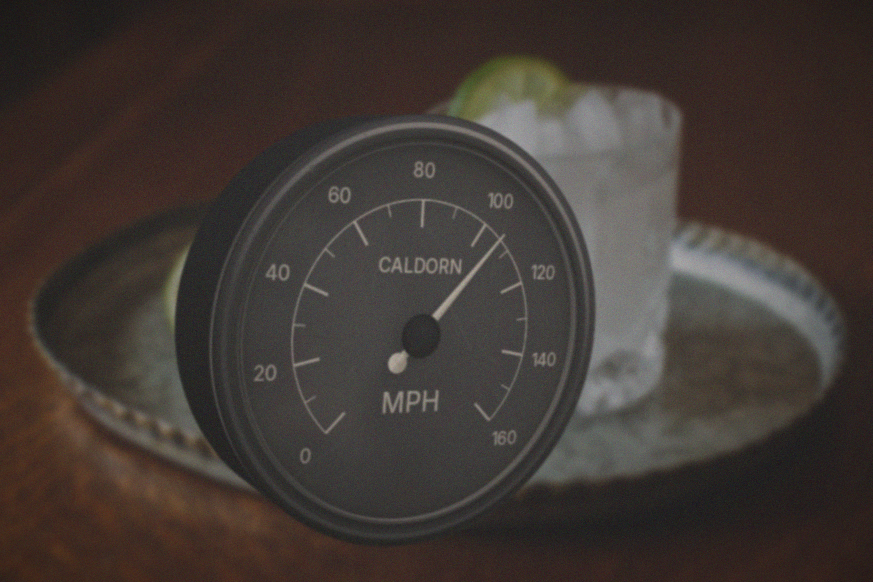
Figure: 105,mph
